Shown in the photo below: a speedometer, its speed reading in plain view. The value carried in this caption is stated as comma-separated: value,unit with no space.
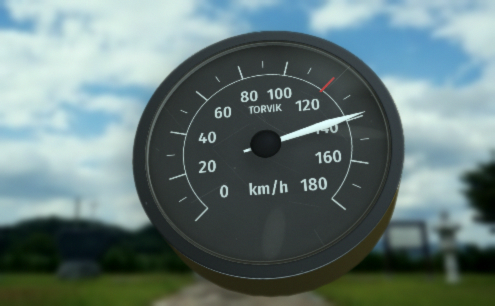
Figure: 140,km/h
